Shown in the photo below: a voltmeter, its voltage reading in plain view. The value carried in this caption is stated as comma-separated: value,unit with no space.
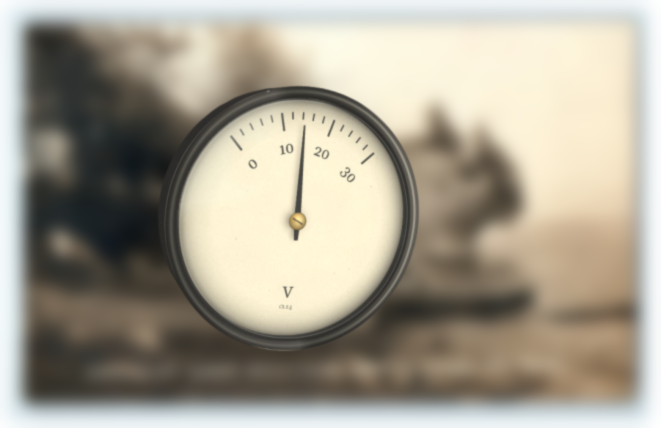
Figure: 14,V
